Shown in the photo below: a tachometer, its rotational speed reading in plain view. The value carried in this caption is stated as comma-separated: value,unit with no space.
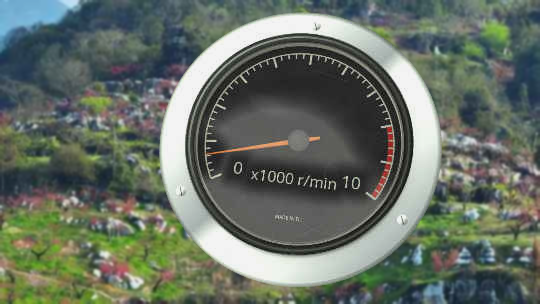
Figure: 600,rpm
